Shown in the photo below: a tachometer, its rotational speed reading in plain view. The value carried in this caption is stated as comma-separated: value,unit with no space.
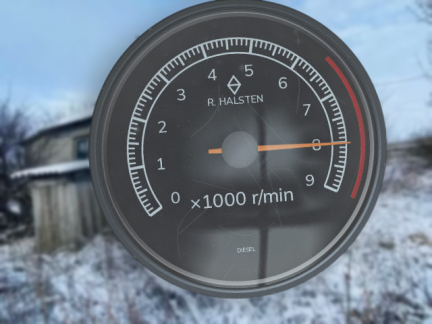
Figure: 8000,rpm
